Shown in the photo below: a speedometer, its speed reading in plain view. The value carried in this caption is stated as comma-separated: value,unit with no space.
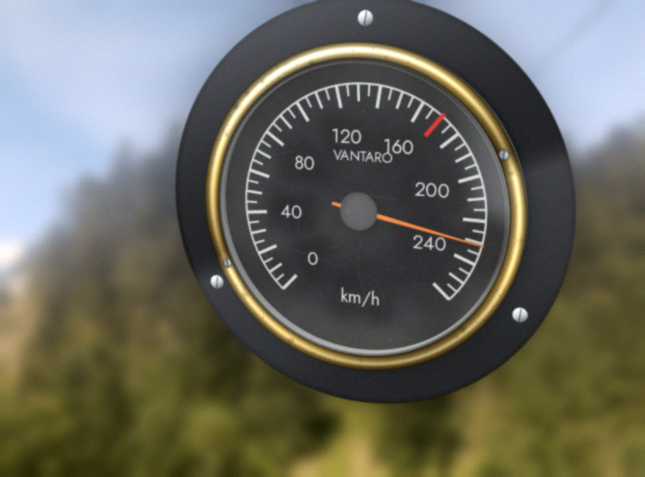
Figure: 230,km/h
